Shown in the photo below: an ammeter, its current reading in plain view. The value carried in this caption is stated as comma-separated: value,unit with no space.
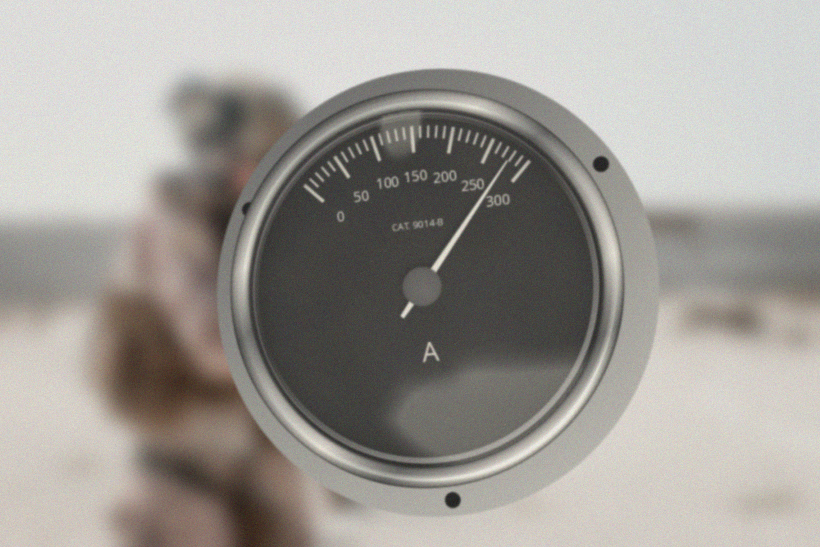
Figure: 280,A
